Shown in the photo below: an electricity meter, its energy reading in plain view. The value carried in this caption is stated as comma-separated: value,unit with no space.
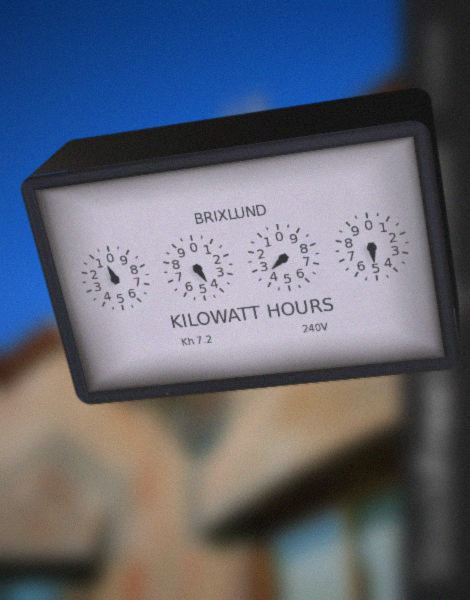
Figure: 435,kWh
